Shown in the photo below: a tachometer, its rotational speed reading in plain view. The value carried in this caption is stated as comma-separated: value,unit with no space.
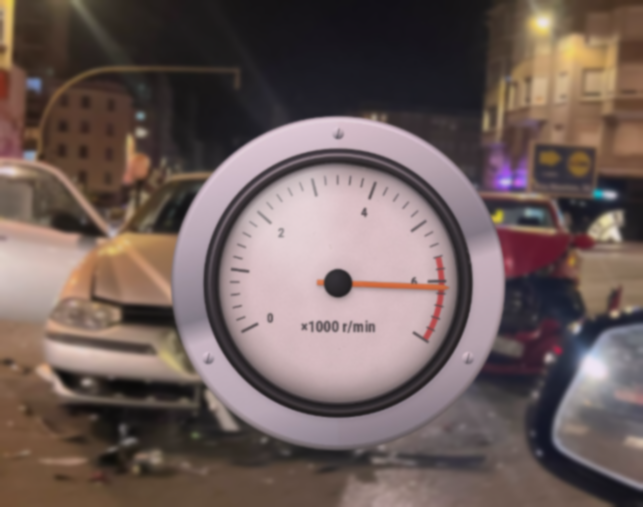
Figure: 6100,rpm
